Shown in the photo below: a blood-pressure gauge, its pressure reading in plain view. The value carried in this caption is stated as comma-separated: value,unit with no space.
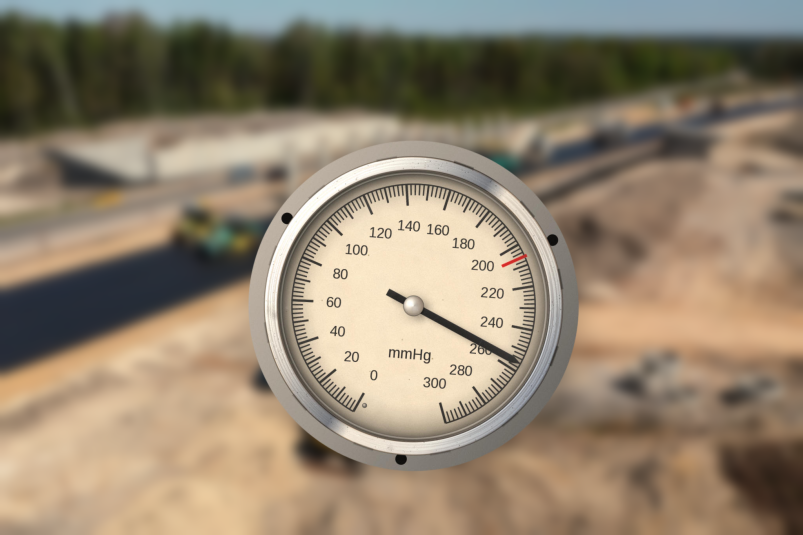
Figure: 256,mmHg
